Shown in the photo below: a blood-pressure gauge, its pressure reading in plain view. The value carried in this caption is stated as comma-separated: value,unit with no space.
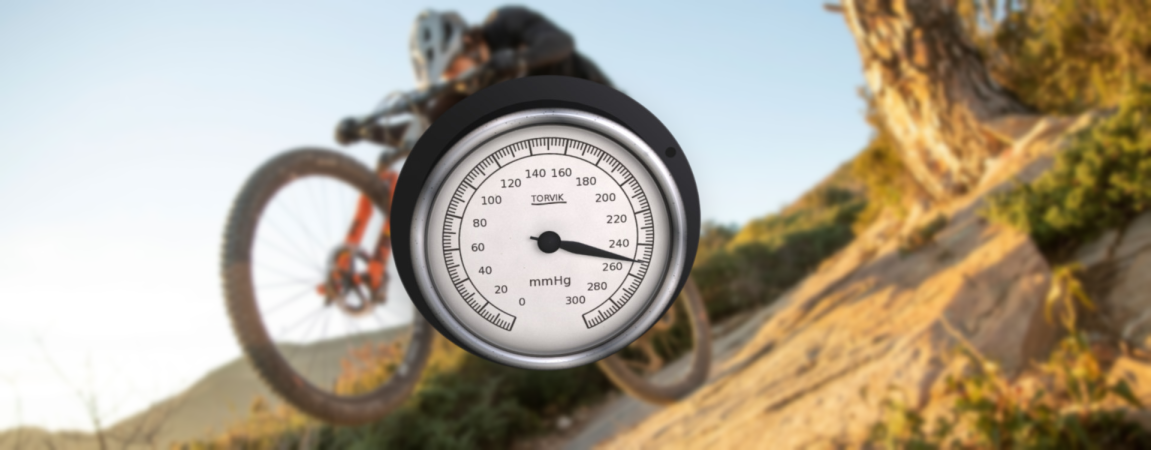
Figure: 250,mmHg
